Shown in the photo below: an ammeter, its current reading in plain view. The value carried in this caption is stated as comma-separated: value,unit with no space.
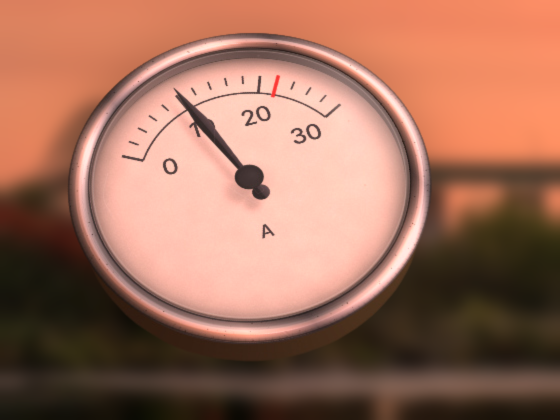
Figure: 10,A
